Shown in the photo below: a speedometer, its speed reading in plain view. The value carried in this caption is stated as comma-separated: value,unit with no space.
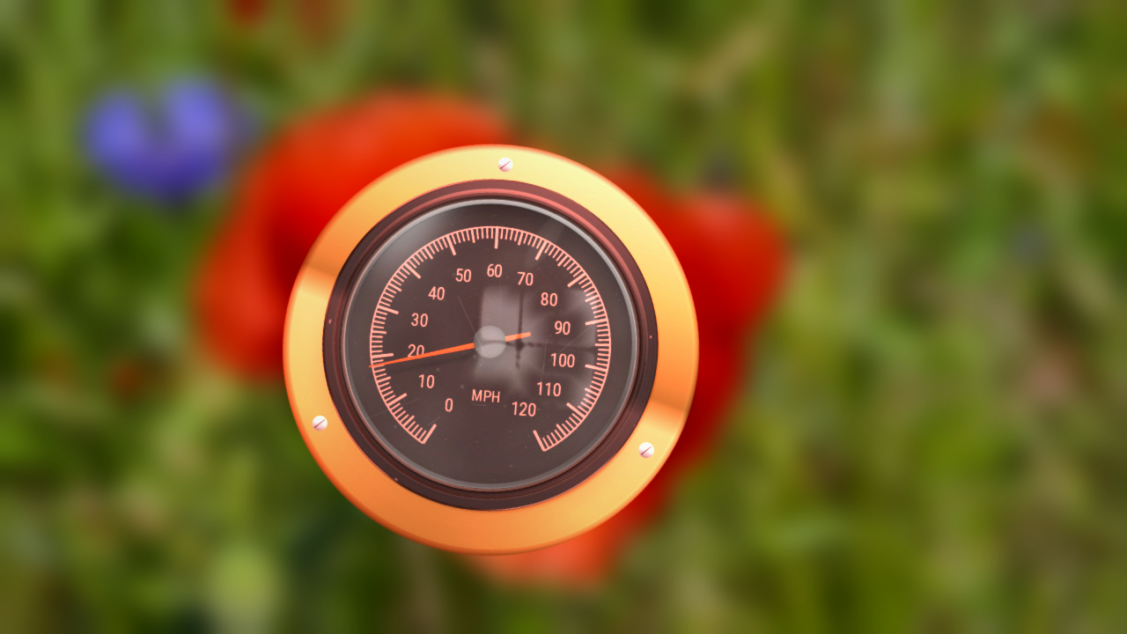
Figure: 18,mph
